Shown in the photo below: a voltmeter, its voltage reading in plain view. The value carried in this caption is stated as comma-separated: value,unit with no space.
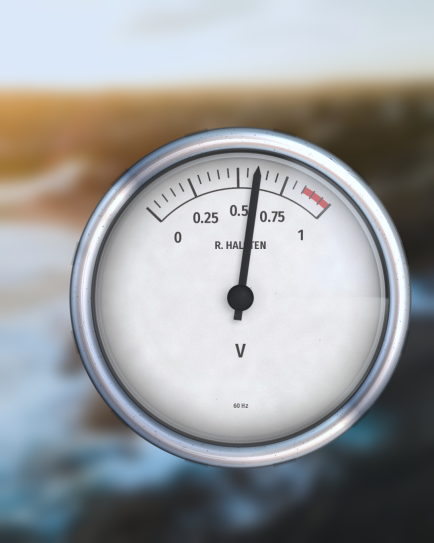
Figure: 0.6,V
